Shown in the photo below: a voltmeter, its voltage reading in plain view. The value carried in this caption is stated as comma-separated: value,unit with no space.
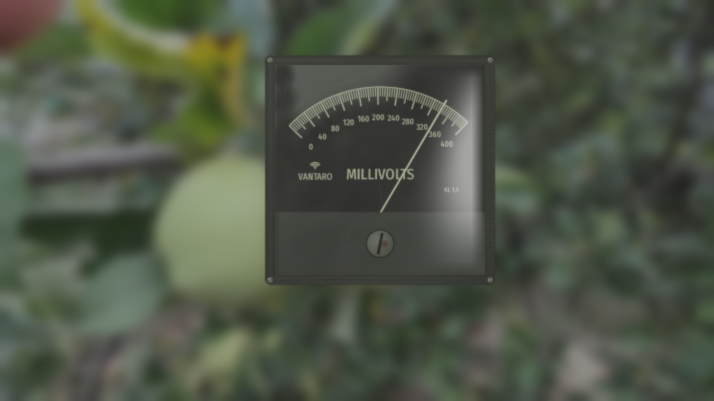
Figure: 340,mV
